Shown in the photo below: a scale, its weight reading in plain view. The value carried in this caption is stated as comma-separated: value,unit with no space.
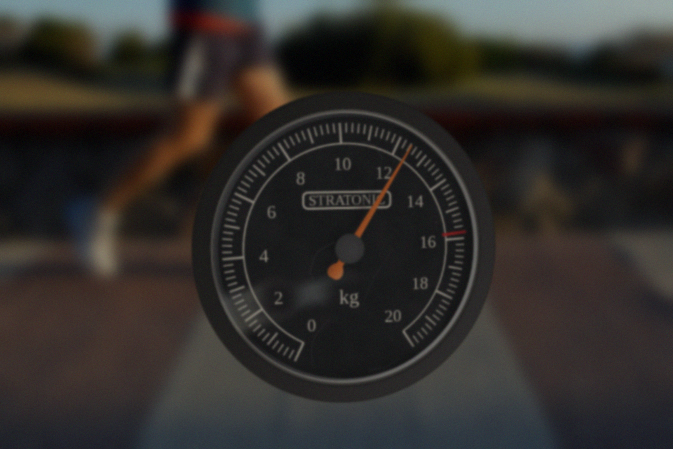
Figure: 12.4,kg
